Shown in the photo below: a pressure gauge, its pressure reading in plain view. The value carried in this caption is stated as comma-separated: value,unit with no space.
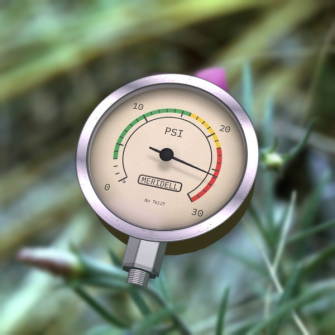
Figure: 26,psi
